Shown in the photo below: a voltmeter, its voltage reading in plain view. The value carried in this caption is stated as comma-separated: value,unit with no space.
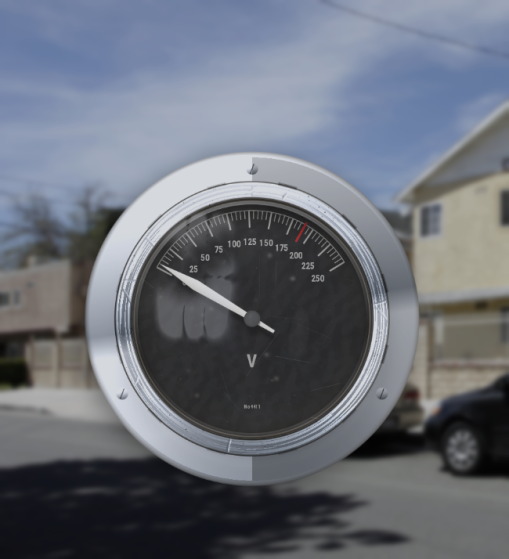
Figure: 5,V
